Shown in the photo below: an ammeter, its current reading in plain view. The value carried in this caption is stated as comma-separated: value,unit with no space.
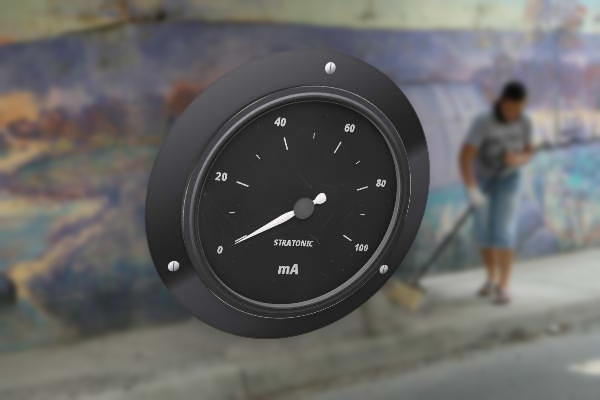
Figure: 0,mA
